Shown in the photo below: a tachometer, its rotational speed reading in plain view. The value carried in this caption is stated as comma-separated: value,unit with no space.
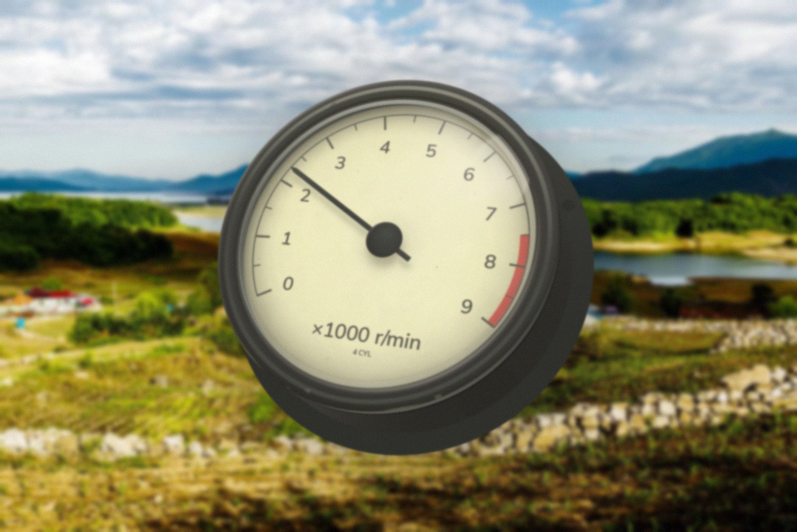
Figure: 2250,rpm
